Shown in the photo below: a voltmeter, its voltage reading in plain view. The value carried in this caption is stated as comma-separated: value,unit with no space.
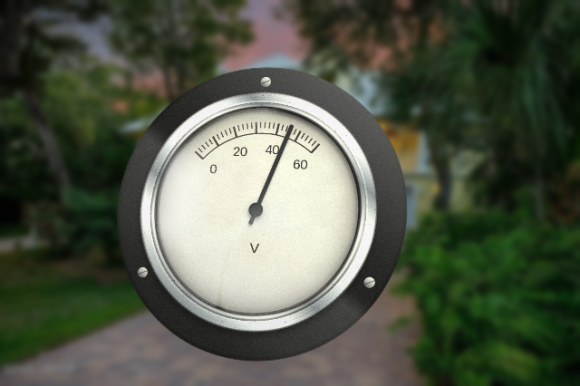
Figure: 46,V
